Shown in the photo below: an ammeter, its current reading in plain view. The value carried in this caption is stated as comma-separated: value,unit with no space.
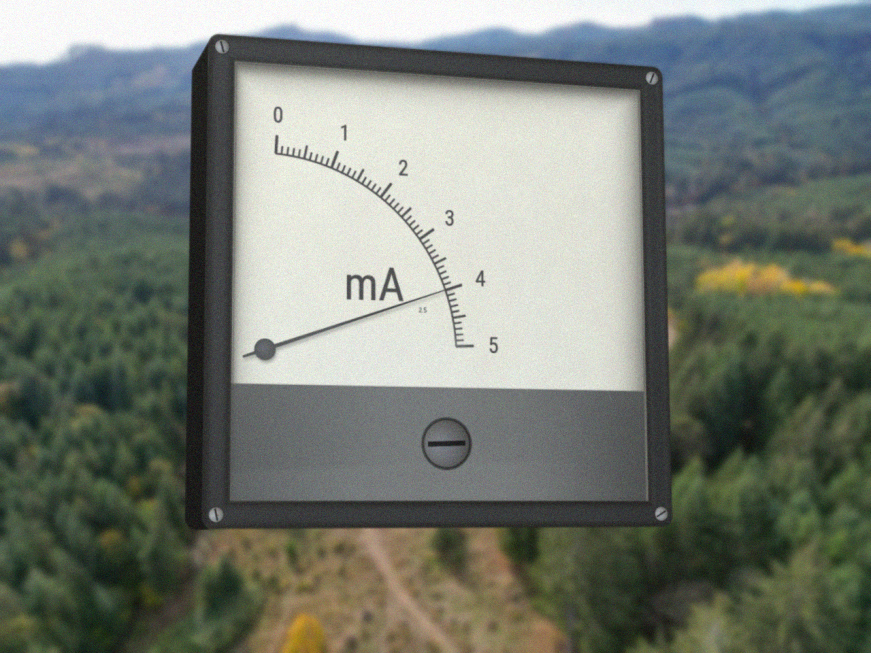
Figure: 4,mA
